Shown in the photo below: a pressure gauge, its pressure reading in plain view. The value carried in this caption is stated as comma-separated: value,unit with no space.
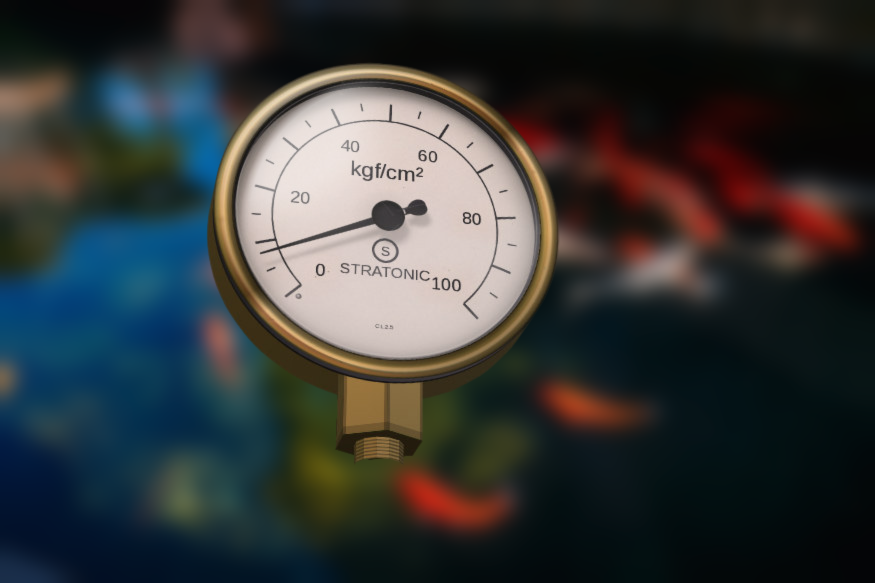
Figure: 7.5,kg/cm²
